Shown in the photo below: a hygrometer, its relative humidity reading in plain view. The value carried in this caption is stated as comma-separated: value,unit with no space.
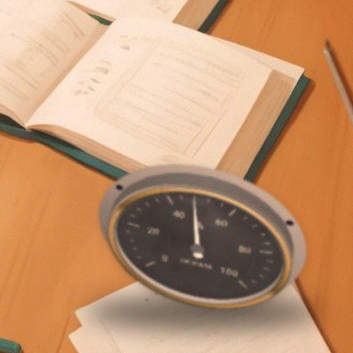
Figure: 48,%
